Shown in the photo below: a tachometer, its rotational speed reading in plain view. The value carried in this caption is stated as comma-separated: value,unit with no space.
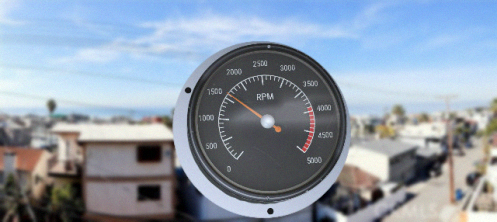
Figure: 1600,rpm
